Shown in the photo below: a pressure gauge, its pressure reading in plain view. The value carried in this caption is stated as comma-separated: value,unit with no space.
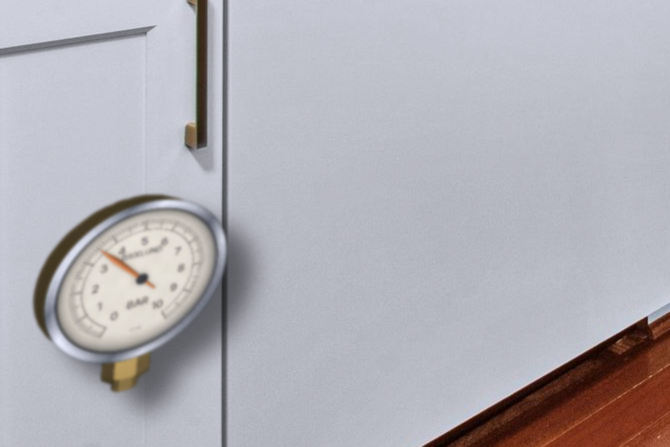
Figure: 3.5,bar
